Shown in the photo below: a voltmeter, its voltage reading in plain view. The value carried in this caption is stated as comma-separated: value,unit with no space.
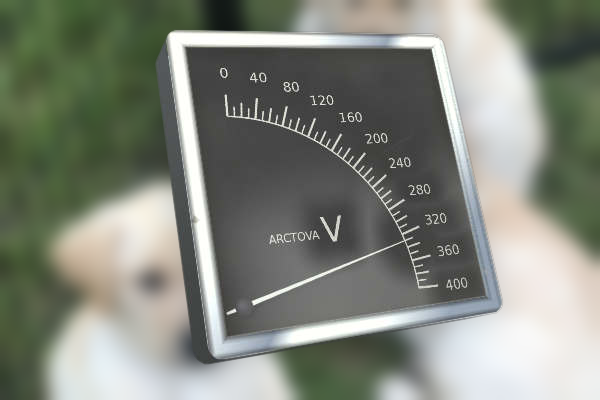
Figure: 330,V
